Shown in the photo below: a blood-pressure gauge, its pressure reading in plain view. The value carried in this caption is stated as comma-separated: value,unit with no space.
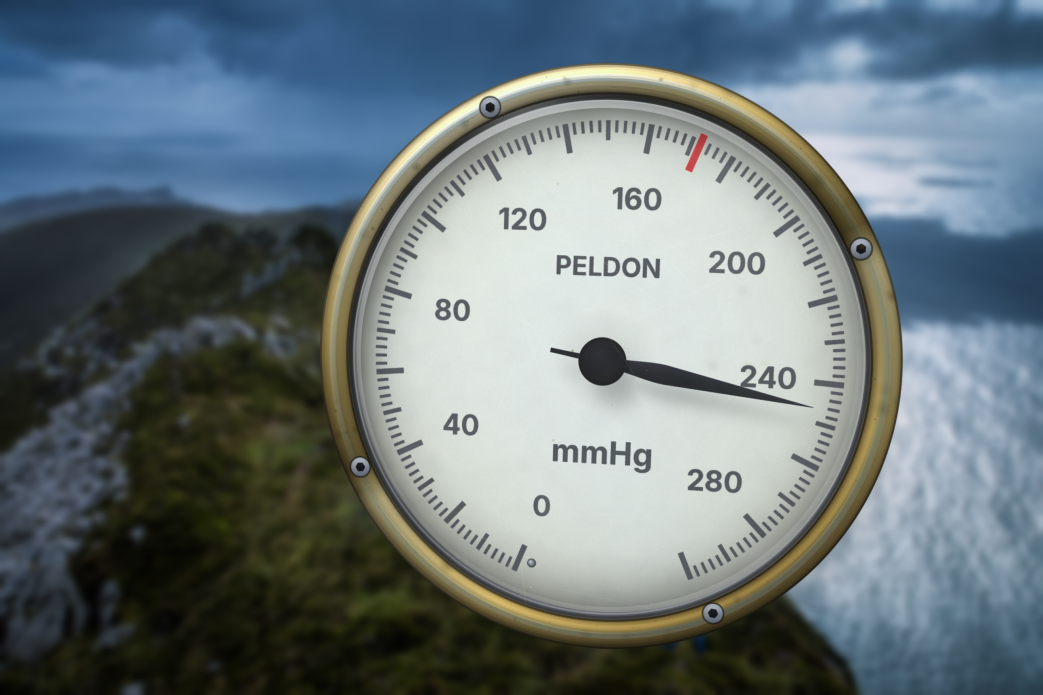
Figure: 246,mmHg
